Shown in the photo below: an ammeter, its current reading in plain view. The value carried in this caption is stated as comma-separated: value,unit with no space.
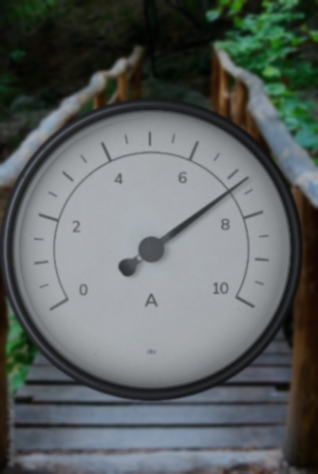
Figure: 7.25,A
